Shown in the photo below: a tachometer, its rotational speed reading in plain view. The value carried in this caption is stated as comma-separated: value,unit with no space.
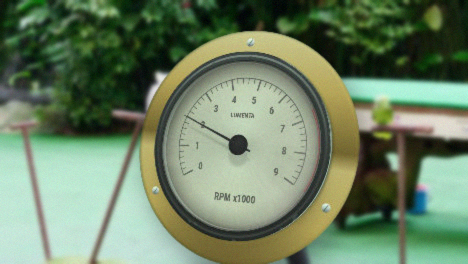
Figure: 2000,rpm
